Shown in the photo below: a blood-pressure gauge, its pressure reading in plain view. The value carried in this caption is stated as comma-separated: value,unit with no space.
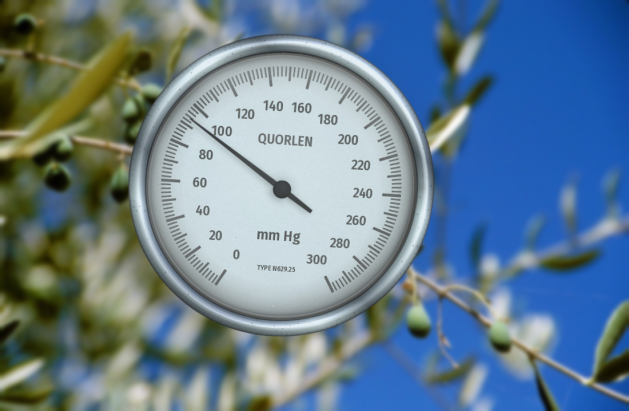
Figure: 94,mmHg
